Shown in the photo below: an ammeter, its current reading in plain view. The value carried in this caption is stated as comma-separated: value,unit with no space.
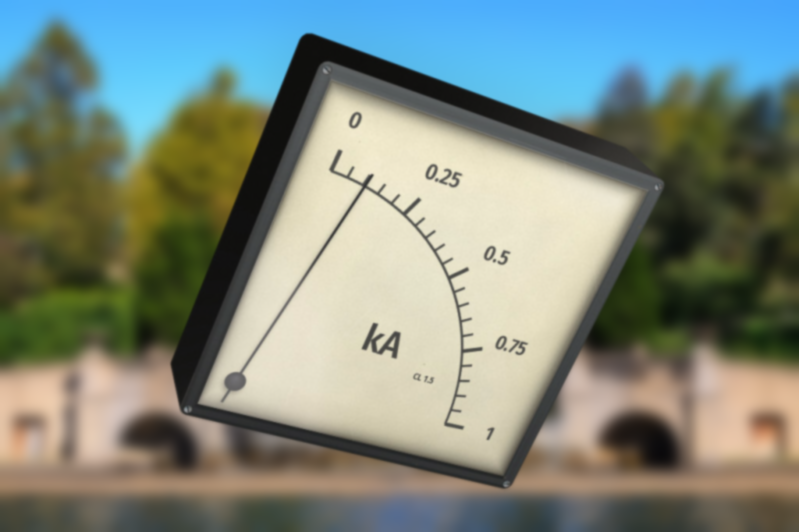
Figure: 0.1,kA
